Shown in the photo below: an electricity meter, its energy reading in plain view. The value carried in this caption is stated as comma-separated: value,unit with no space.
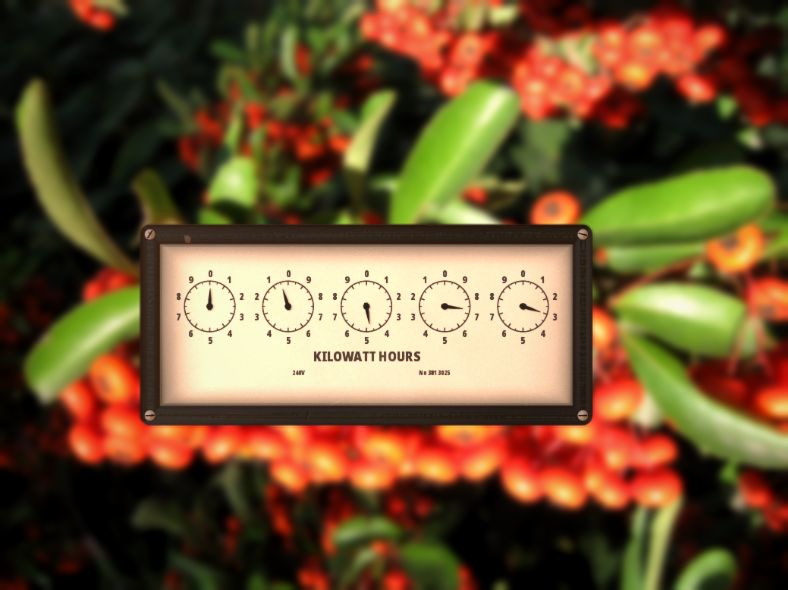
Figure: 473,kWh
